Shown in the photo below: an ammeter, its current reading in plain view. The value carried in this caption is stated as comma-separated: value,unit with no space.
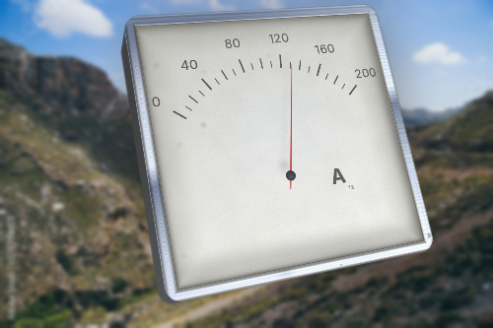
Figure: 130,A
